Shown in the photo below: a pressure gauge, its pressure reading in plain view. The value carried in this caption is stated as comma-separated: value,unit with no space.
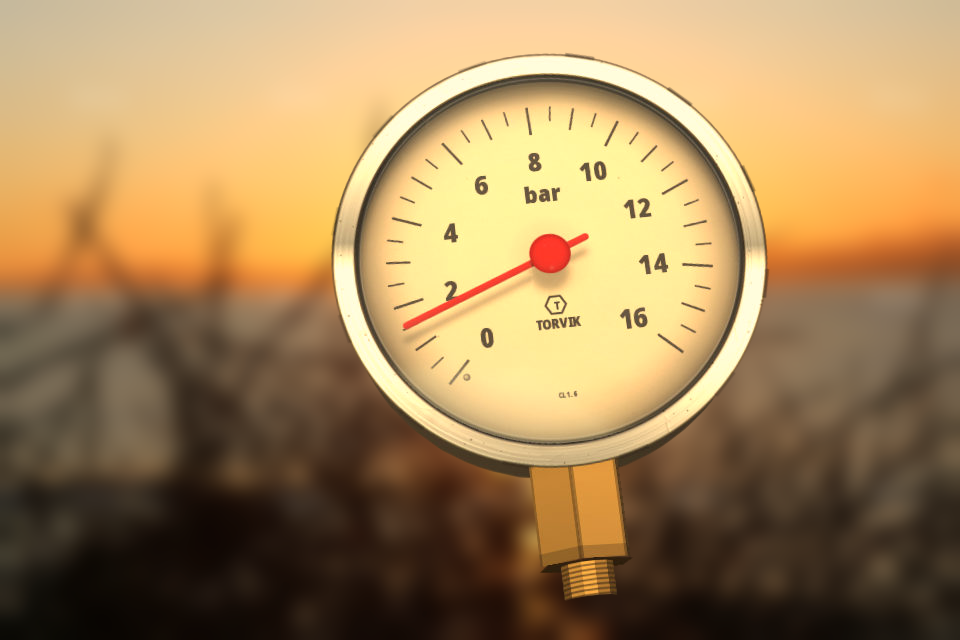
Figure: 1.5,bar
